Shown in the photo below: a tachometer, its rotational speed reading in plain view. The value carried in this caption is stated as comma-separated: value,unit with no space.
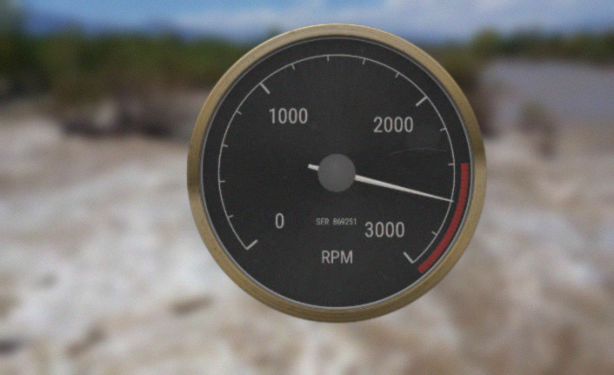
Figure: 2600,rpm
